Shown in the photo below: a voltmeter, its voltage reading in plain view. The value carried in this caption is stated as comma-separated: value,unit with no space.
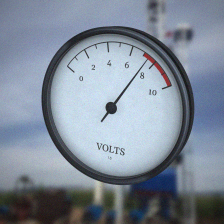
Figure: 7.5,V
